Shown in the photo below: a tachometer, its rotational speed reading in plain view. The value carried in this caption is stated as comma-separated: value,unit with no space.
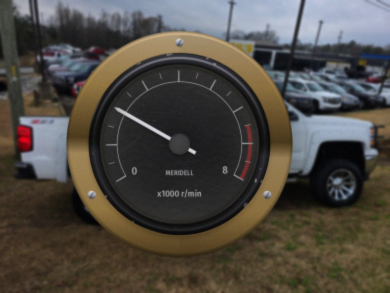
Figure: 2000,rpm
